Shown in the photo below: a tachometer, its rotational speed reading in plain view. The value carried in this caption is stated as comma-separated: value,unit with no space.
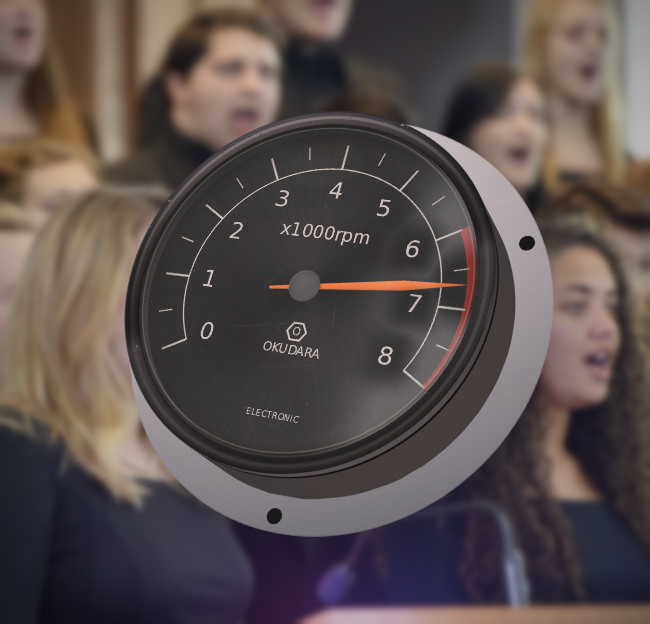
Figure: 6750,rpm
